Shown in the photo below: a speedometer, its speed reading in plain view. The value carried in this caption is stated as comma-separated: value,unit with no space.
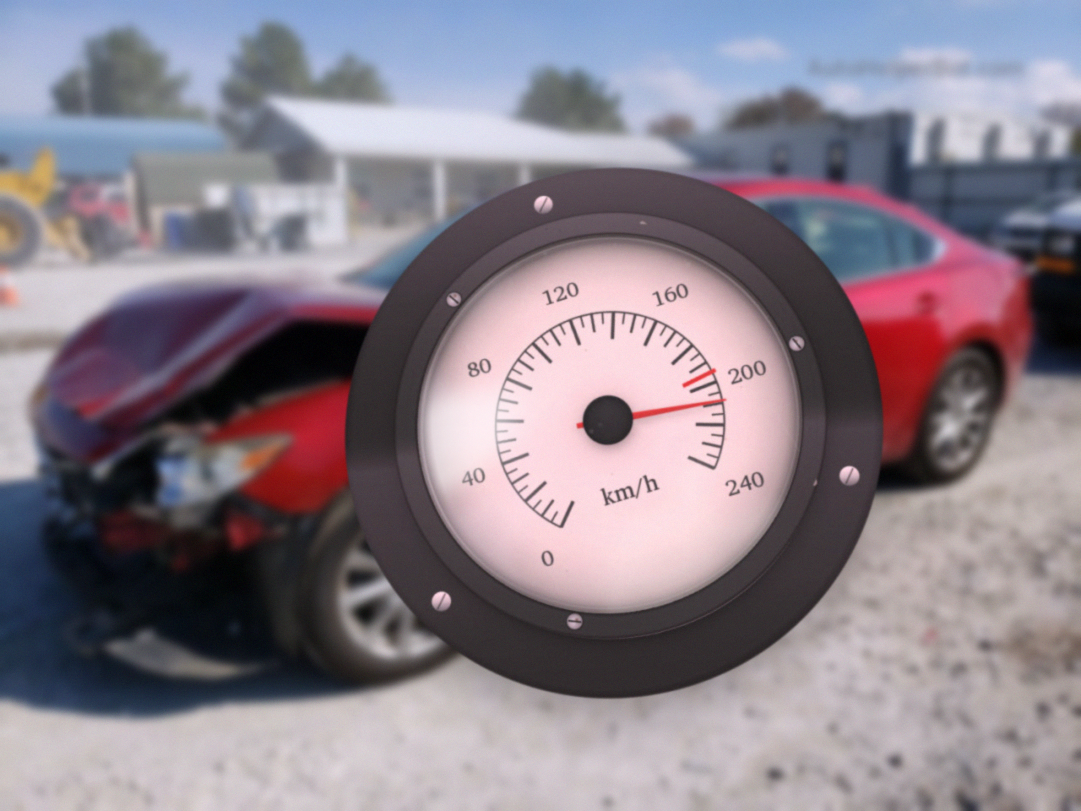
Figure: 210,km/h
